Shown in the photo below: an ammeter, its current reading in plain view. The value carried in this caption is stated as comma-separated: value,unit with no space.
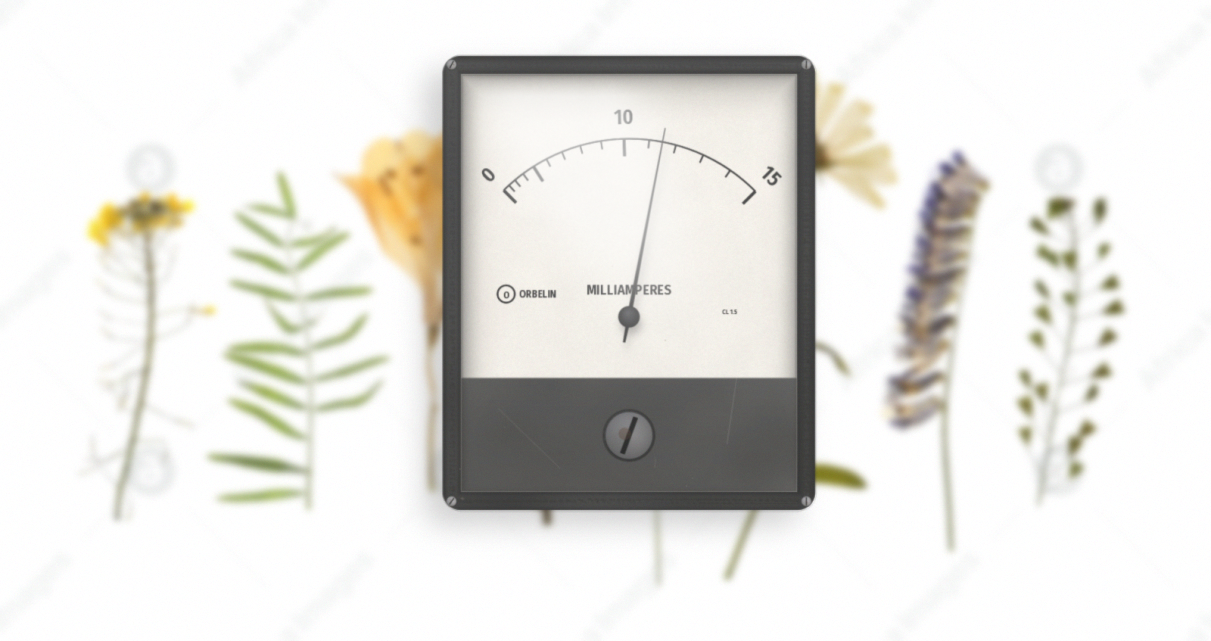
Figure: 11.5,mA
